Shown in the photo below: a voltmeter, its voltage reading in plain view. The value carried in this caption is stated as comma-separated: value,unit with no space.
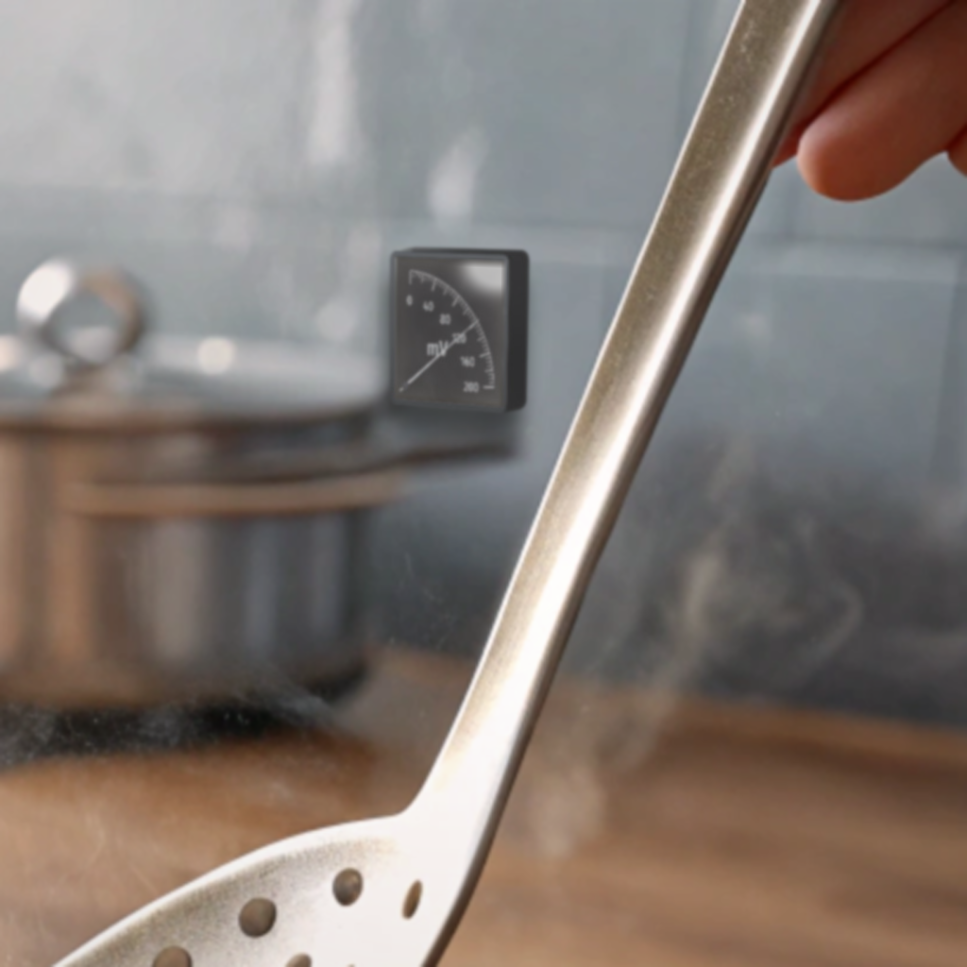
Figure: 120,mV
